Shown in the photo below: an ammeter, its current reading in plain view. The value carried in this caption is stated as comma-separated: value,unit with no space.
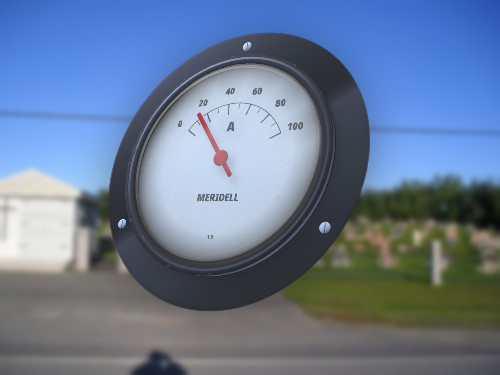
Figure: 15,A
